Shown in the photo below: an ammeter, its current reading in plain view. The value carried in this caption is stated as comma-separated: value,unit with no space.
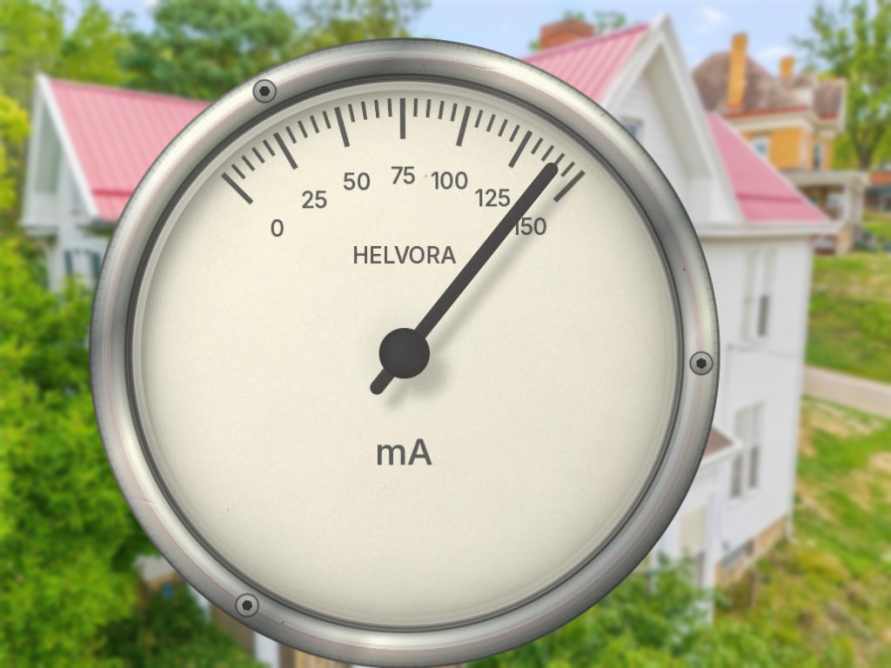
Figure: 140,mA
